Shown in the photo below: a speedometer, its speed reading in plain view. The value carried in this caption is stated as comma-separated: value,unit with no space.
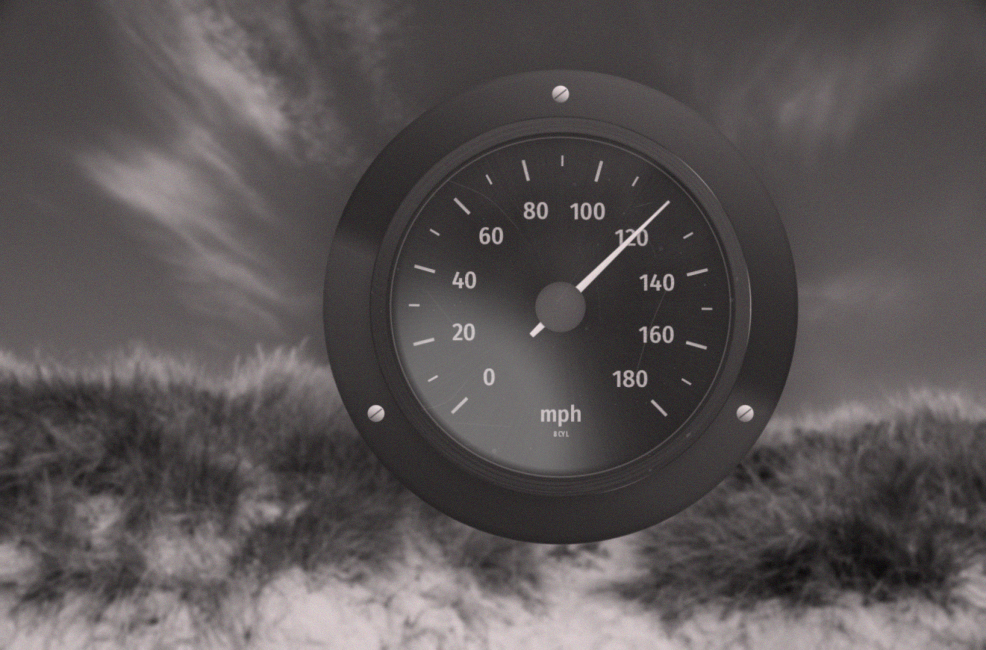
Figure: 120,mph
